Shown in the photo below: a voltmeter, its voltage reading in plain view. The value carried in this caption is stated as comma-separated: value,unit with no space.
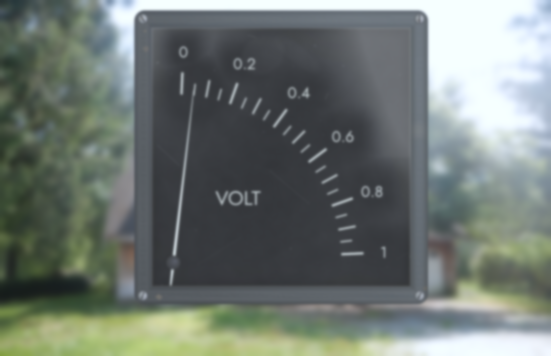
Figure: 0.05,V
